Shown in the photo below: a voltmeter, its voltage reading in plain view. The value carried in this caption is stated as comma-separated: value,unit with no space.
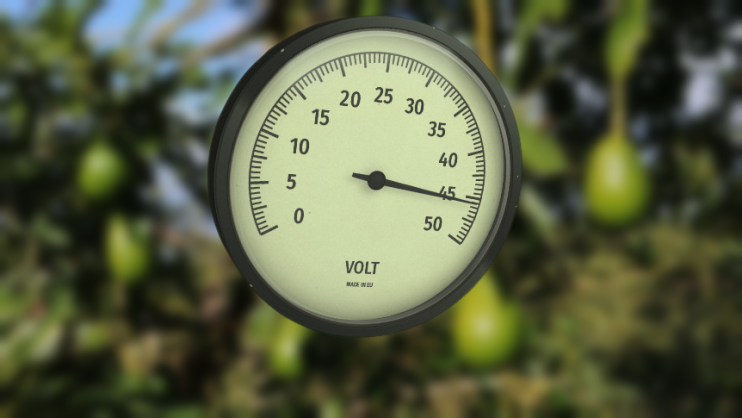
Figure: 45.5,V
